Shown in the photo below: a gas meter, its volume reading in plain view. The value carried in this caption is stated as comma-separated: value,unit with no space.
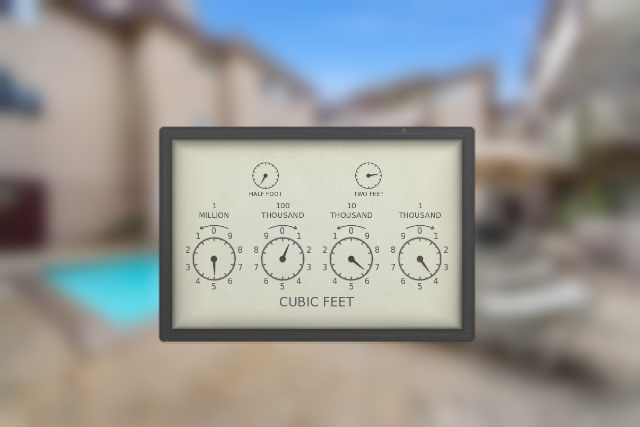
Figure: 506400,ft³
